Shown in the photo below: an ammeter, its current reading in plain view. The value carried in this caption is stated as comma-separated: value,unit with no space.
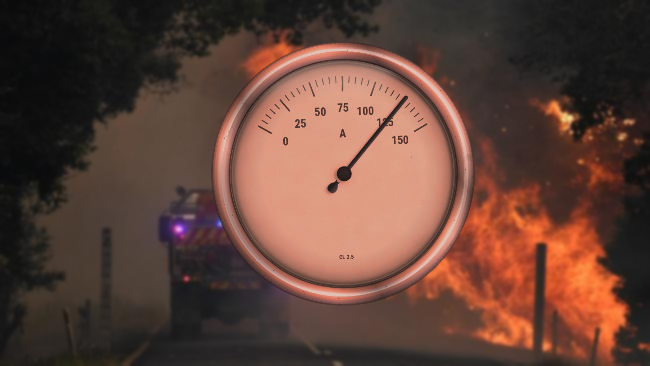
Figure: 125,A
